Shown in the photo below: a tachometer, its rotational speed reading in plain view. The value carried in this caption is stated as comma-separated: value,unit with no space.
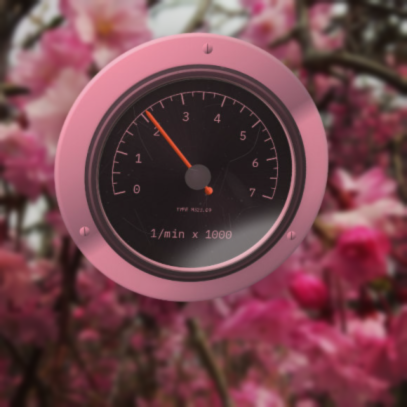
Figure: 2125,rpm
